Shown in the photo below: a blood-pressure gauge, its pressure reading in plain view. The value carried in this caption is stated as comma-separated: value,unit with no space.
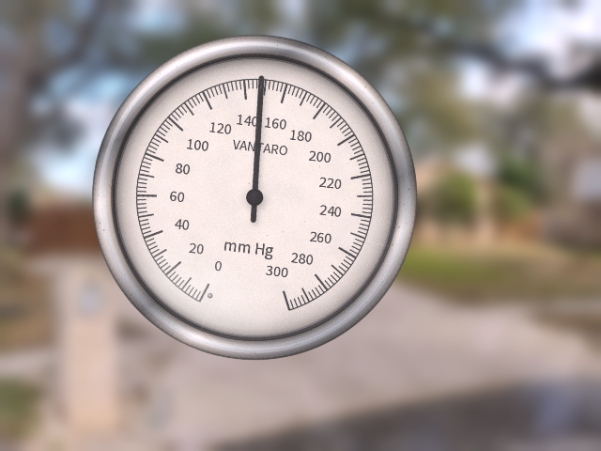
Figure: 148,mmHg
